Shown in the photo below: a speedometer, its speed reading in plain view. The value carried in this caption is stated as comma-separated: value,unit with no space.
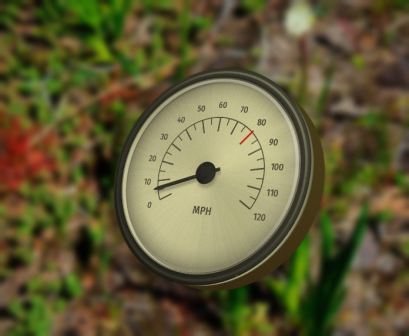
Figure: 5,mph
